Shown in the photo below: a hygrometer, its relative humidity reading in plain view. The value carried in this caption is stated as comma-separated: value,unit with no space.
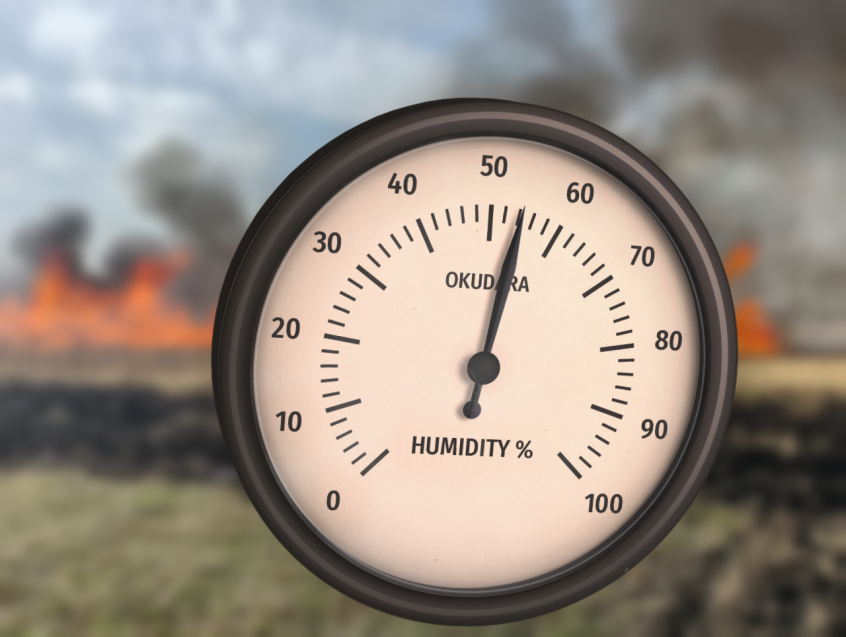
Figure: 54,%
